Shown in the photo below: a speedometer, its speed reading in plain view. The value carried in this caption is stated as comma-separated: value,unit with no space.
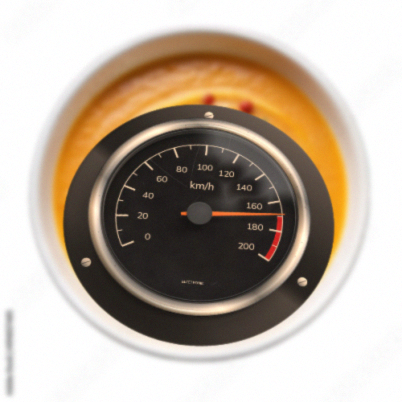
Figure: 170,km/h
